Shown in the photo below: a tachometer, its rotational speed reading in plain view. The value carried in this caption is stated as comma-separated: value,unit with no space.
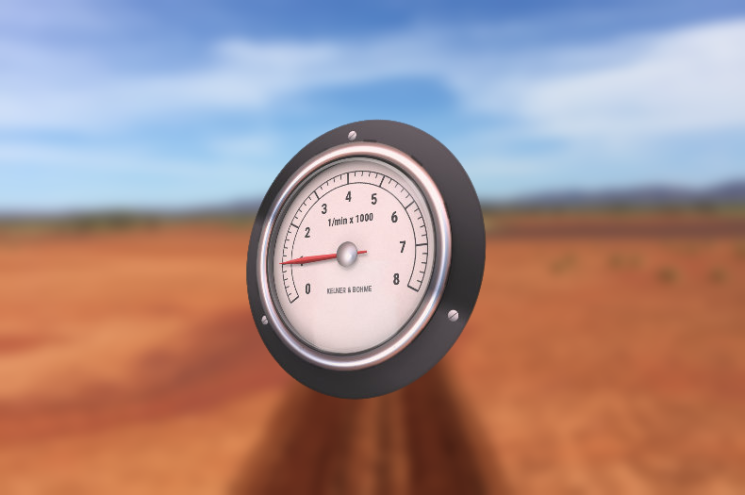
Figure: 1000,rpm
